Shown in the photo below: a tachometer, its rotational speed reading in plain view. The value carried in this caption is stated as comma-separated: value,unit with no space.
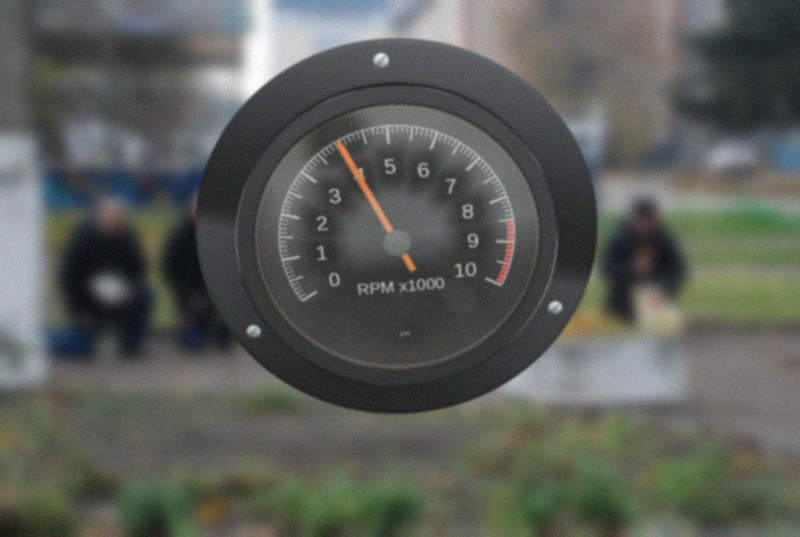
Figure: 4000,rpm
